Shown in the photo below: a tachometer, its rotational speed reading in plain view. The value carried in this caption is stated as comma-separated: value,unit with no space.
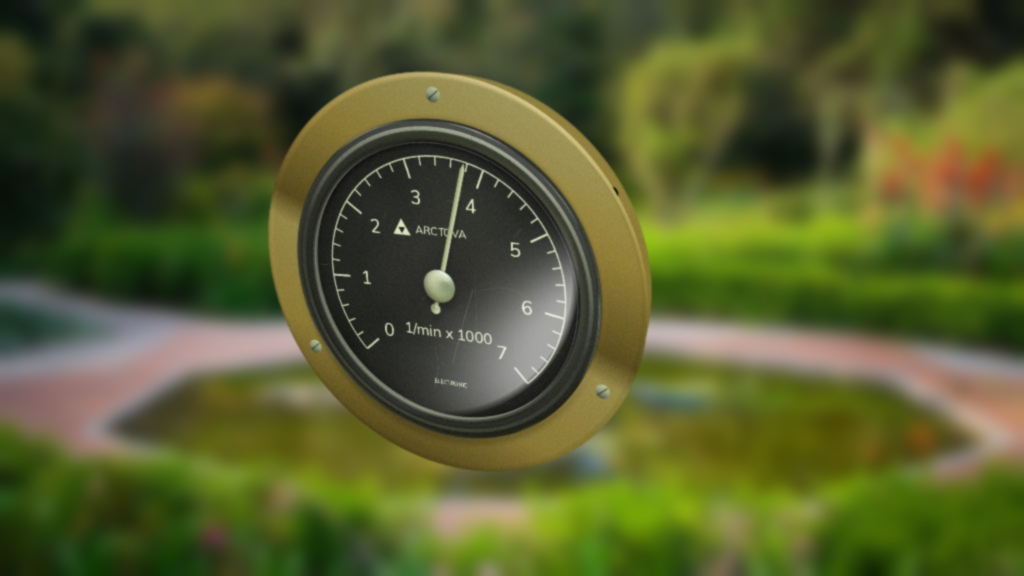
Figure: 3800,rpm
